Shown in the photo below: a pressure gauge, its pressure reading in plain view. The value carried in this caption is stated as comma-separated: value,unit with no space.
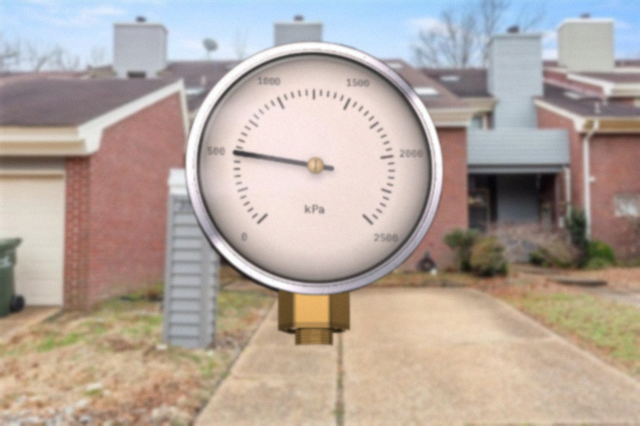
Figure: 500,kPa
